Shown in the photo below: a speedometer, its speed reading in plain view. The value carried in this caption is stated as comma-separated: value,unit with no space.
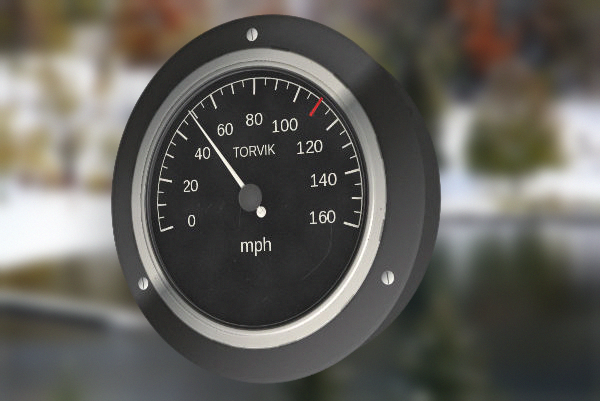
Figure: 50,mph
